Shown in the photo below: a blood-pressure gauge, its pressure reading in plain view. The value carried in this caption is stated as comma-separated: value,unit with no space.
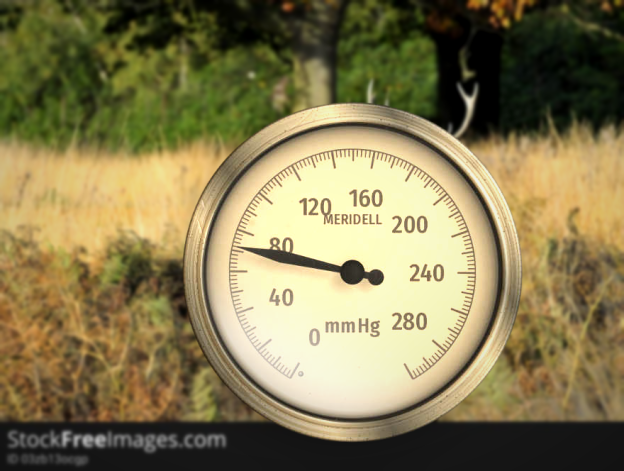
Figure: 72,mmHg
